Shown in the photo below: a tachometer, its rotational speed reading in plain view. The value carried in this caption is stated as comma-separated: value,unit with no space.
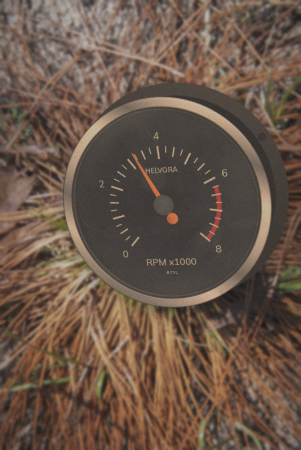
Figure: 3250,rpm
